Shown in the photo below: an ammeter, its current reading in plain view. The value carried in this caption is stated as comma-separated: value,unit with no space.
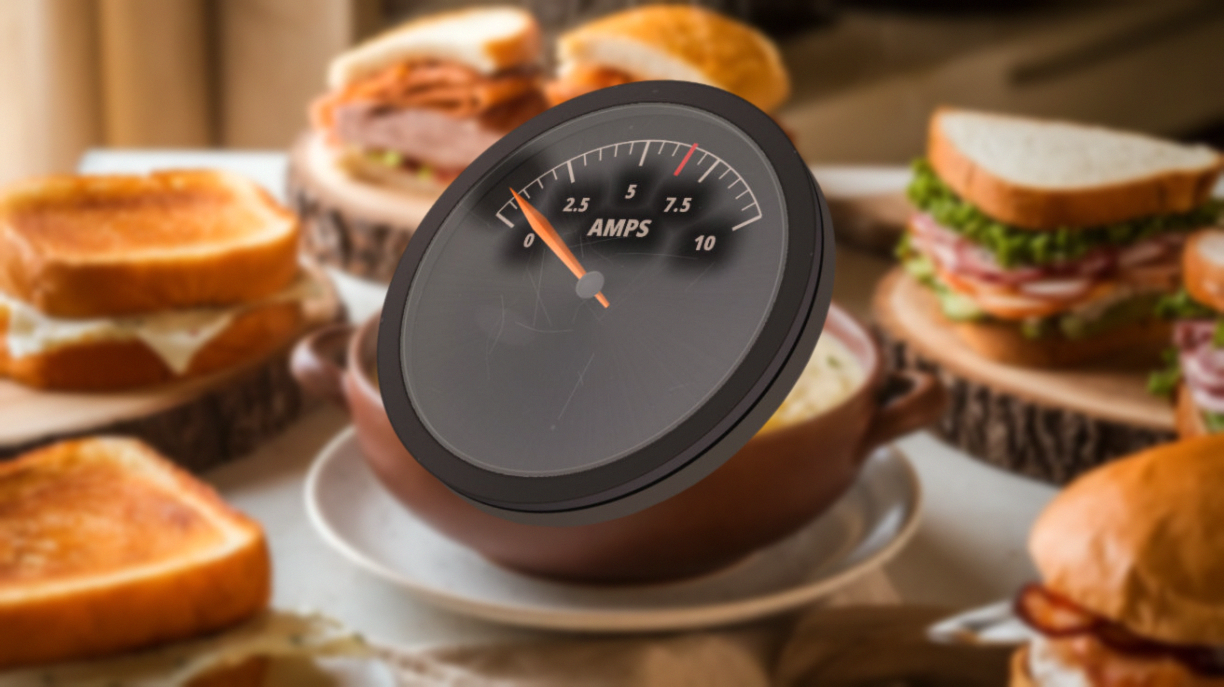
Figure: 0.75,A
